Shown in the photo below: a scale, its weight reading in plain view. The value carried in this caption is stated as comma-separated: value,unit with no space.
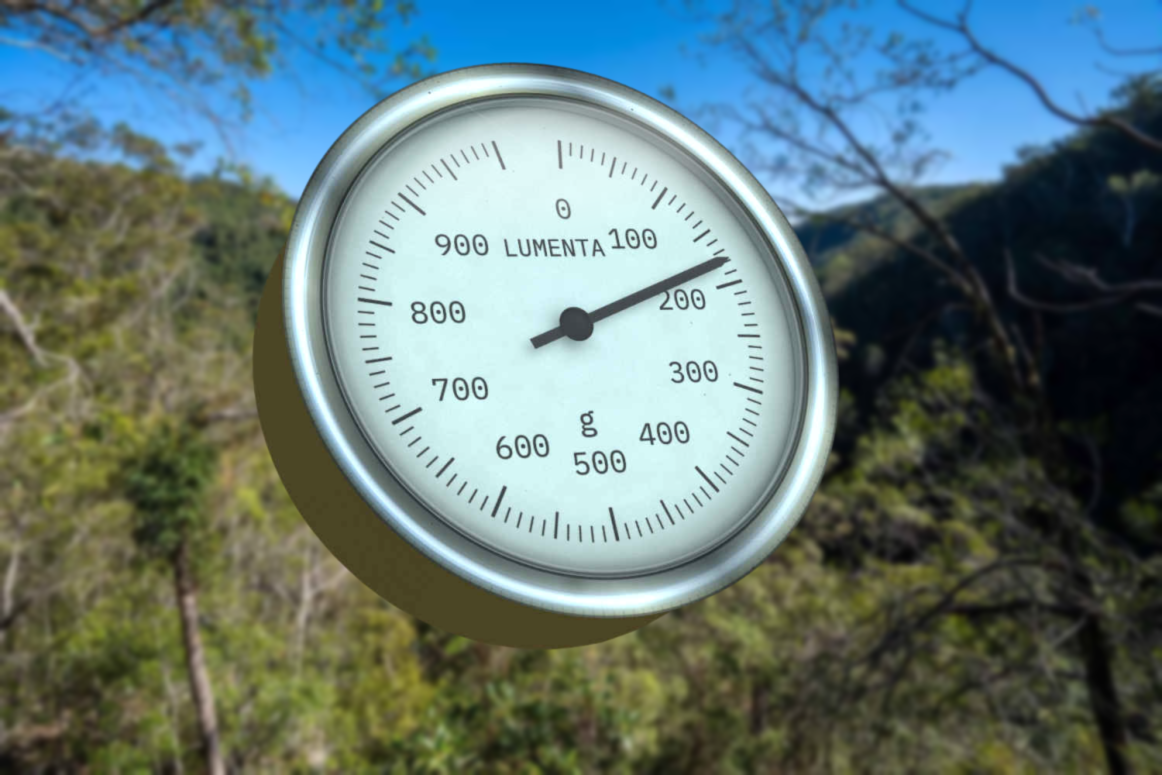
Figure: 180,g
